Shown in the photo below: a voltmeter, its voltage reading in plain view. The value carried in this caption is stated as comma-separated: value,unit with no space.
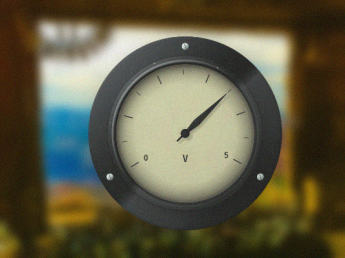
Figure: 3.5,V
